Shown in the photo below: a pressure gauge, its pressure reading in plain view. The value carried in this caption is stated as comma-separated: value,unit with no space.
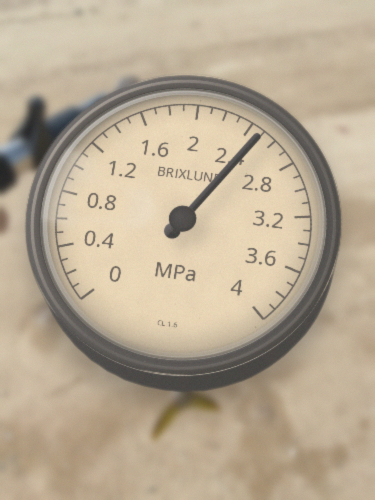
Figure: 2.5,MPa
